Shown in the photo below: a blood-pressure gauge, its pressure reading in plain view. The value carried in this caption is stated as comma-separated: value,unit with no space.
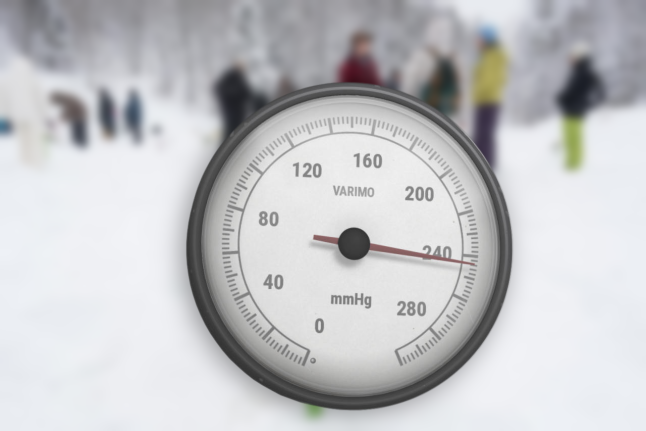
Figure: 244,mmHg
